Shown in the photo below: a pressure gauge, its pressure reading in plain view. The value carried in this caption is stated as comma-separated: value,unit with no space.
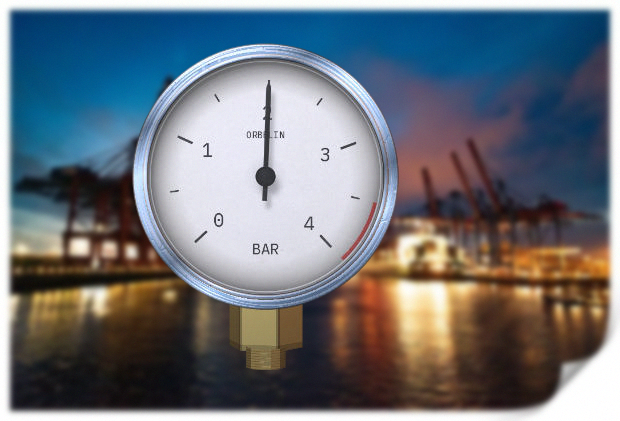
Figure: 2,bar
